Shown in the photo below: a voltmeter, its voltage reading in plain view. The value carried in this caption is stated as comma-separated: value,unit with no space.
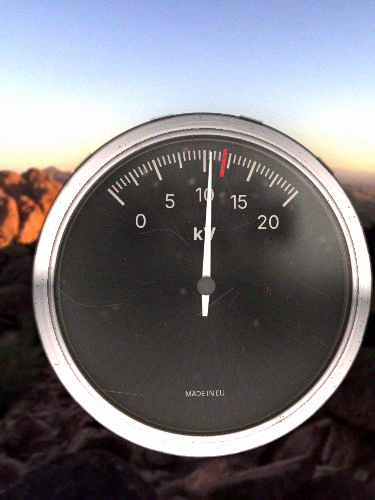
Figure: 10.5,kV
